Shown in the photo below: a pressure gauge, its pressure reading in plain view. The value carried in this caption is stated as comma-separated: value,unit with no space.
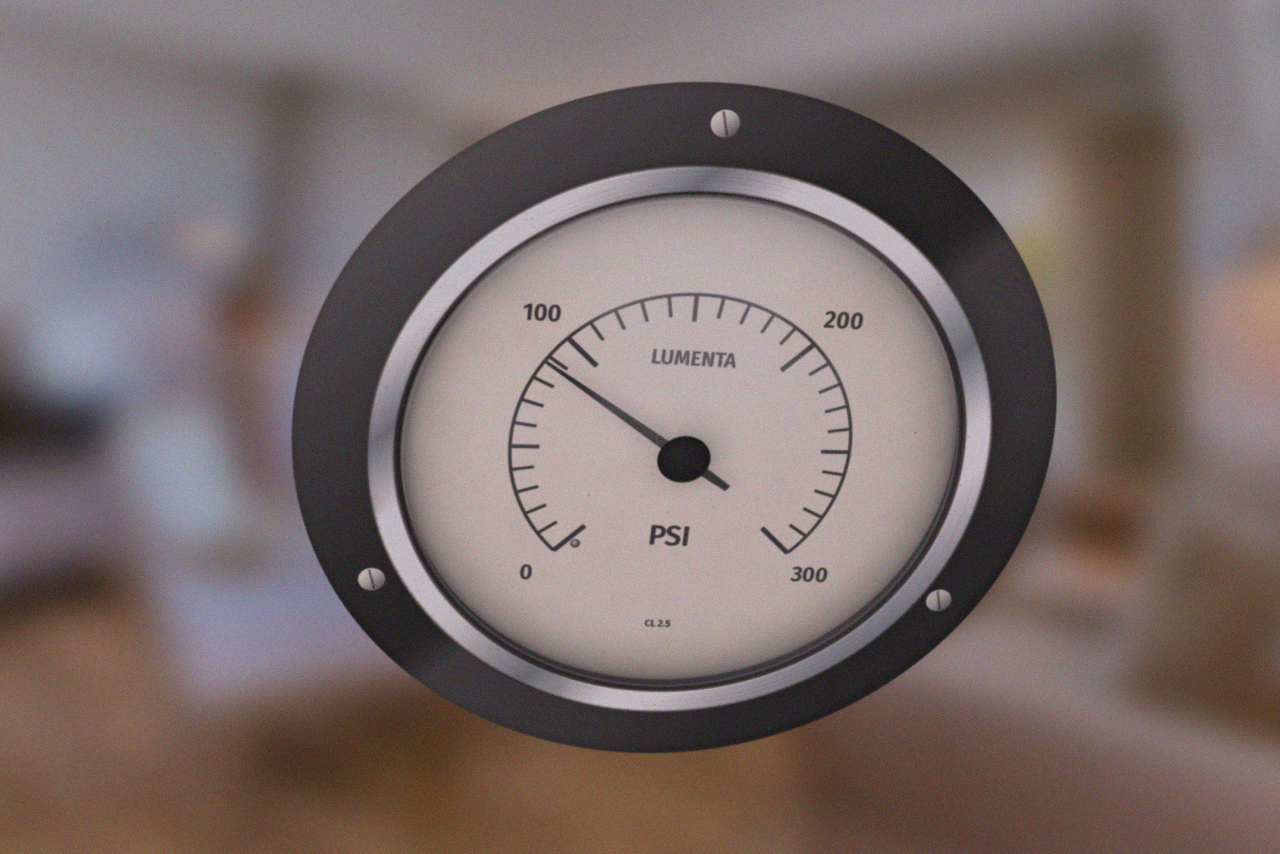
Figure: 90,psi
